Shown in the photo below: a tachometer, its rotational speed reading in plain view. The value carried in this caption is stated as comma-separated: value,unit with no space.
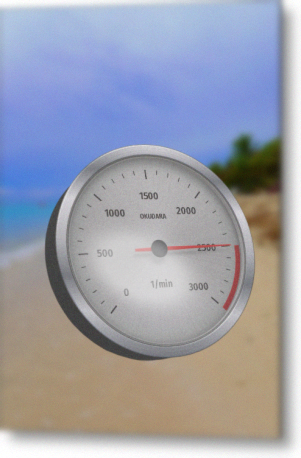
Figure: 2500,rpm
